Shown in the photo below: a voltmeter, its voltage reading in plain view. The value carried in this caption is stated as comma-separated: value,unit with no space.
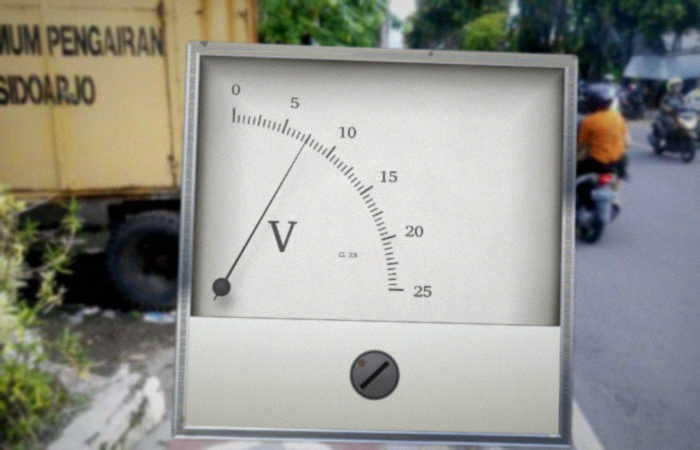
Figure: 7.5,V
